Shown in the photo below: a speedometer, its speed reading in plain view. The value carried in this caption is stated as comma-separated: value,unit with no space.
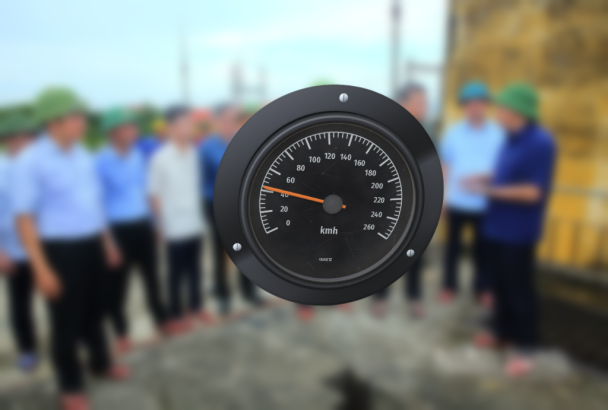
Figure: 44,km/h
